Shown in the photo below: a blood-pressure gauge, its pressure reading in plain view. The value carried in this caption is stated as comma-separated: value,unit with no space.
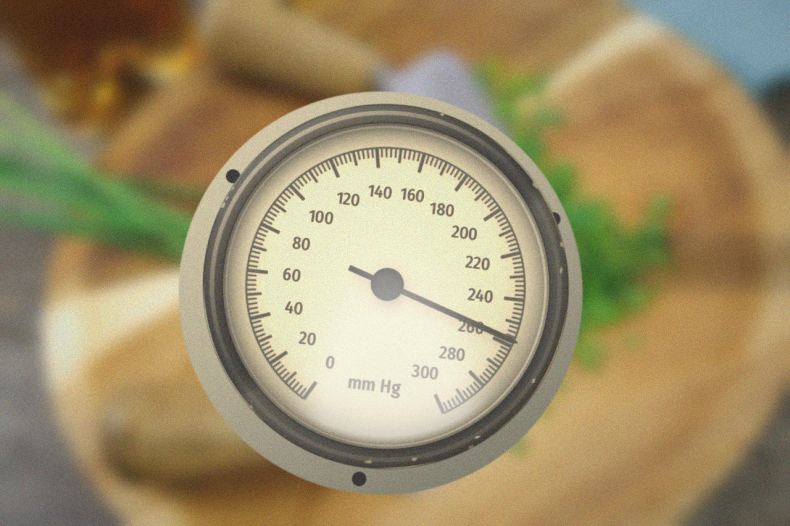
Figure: 258,mmHg
